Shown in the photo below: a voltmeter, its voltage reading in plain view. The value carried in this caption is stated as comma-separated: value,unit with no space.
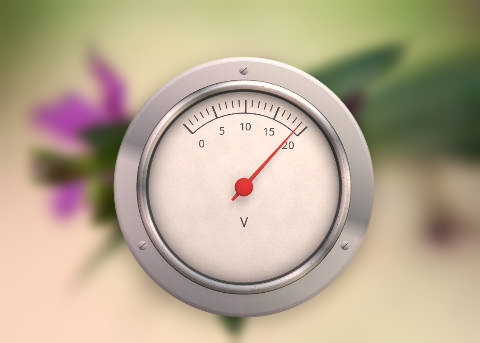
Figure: 19,V
